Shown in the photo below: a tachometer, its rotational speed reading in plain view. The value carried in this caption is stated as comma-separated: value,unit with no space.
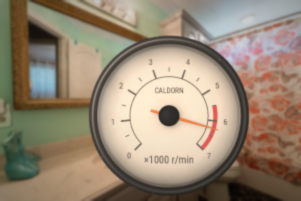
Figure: 6250,rpm
